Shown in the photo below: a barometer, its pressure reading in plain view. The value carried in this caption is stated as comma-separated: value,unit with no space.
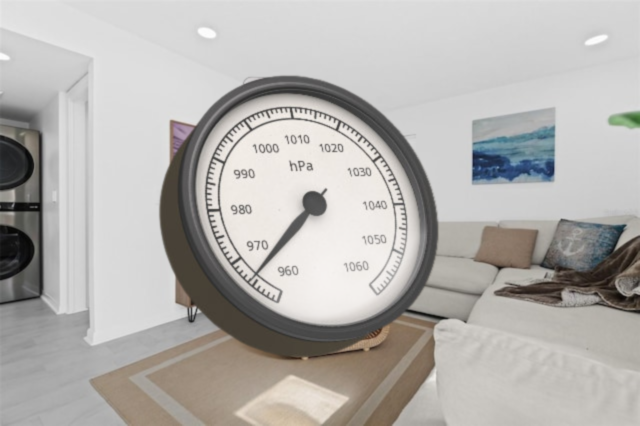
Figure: 966,hPa
